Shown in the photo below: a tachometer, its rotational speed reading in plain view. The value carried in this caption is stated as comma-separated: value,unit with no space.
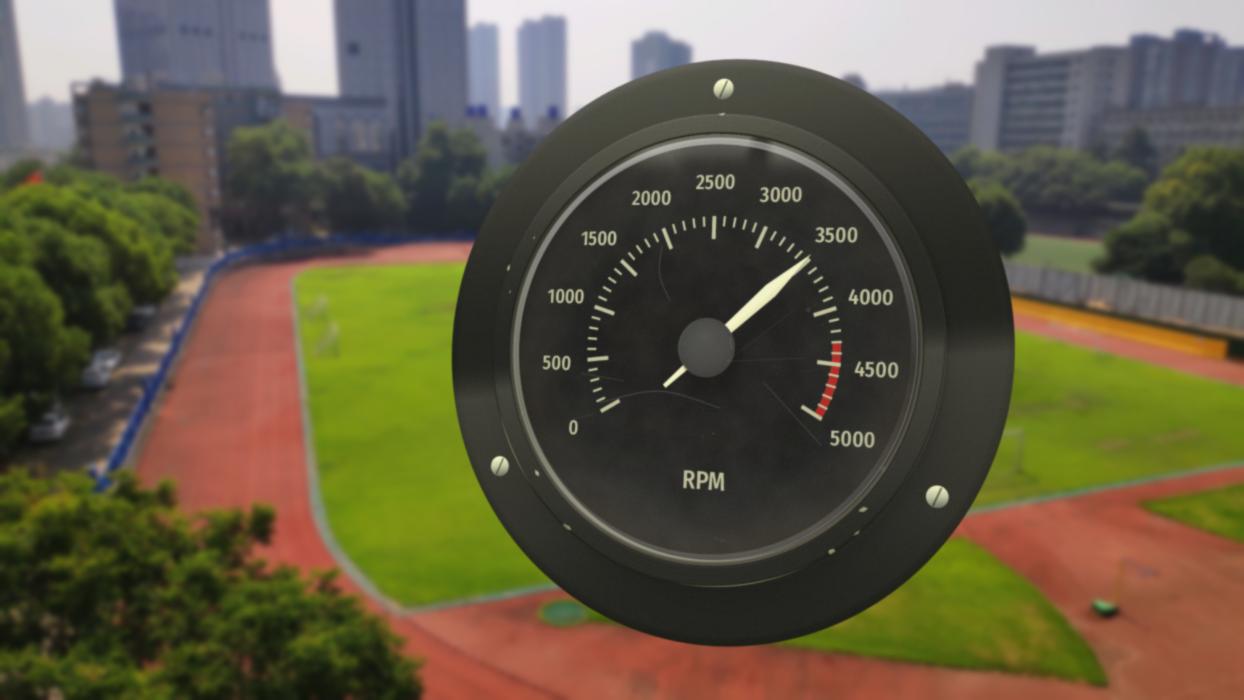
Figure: 3500,rpm
